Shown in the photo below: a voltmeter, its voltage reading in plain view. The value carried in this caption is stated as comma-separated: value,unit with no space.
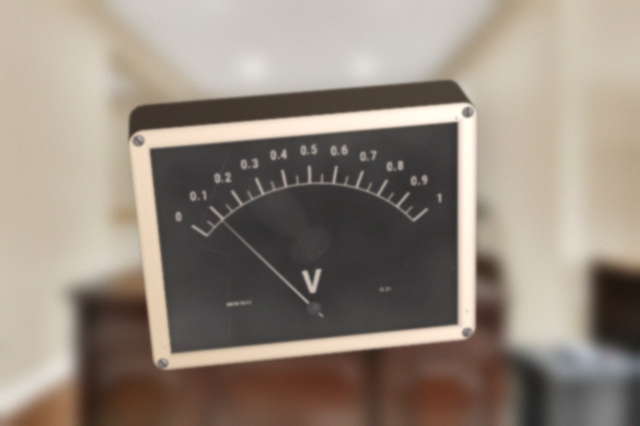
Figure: 0.1,V
